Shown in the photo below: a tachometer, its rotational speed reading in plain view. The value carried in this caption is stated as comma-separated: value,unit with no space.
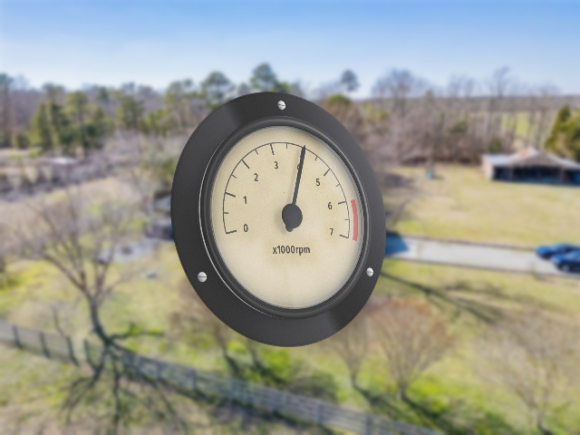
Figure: 4000,rpm
